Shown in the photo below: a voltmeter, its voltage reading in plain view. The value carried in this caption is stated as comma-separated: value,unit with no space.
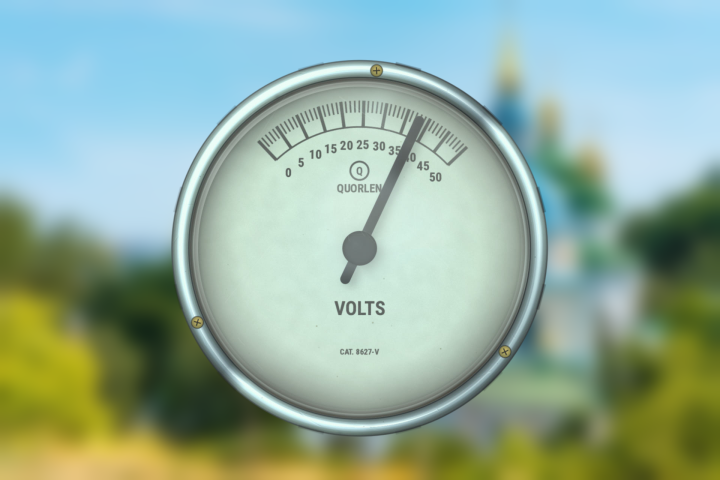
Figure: 38,V
